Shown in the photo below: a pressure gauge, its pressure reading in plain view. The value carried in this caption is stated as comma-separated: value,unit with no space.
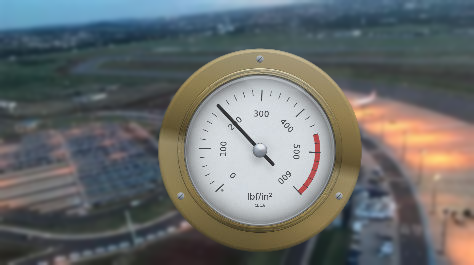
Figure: 200,psi
